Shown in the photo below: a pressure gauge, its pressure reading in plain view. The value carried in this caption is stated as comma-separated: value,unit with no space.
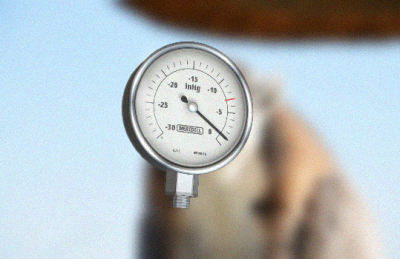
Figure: -1,inHg
